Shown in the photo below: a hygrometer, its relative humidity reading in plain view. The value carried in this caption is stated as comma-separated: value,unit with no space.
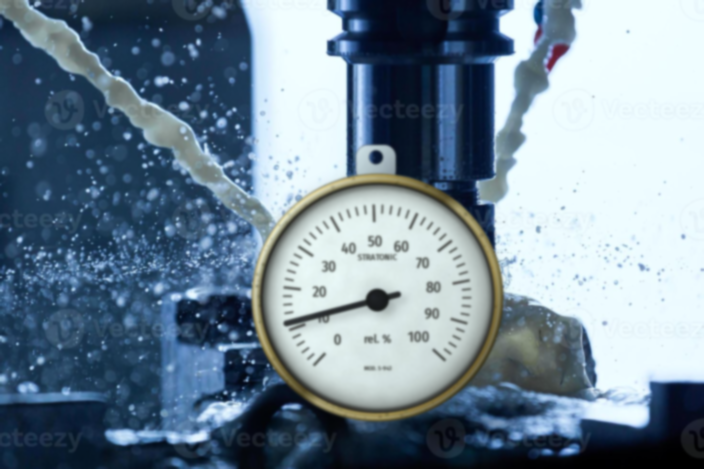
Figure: 12,%
